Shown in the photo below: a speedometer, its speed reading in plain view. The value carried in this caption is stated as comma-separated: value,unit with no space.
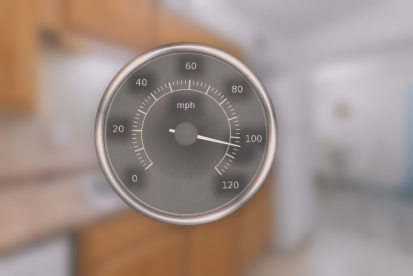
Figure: 104,mph
